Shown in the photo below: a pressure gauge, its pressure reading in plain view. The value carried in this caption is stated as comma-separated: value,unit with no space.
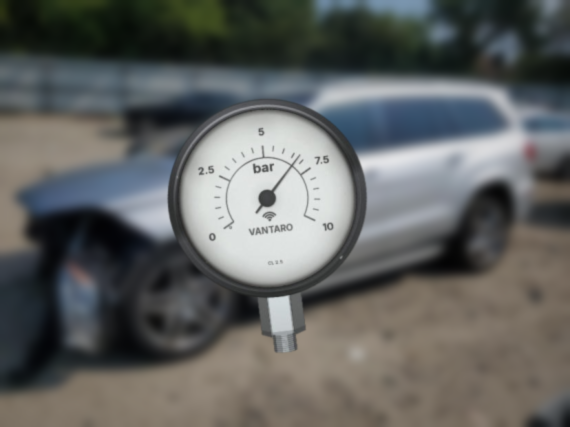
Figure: 6.75,bar
